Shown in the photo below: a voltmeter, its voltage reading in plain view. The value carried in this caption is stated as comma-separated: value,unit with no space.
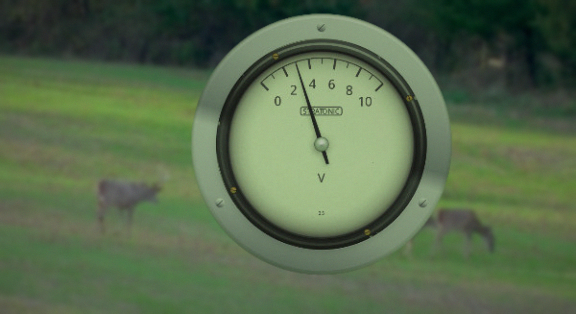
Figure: 3,V
